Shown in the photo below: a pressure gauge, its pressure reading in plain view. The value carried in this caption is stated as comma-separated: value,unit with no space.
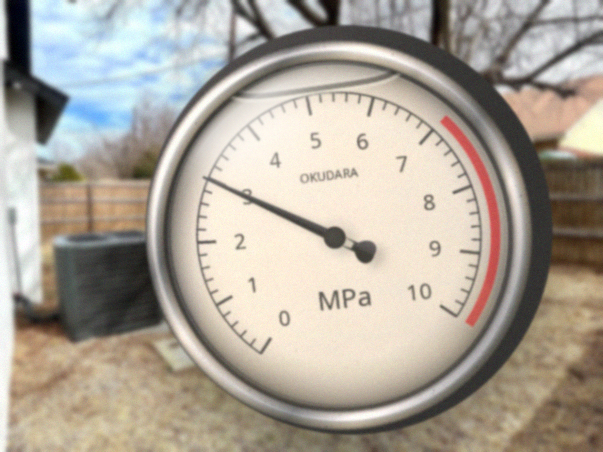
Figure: 3,MPa
